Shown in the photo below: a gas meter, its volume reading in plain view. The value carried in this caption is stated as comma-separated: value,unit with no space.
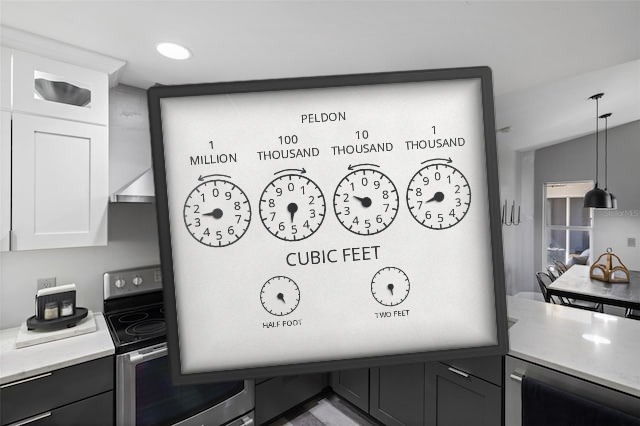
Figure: 251700,ft³
